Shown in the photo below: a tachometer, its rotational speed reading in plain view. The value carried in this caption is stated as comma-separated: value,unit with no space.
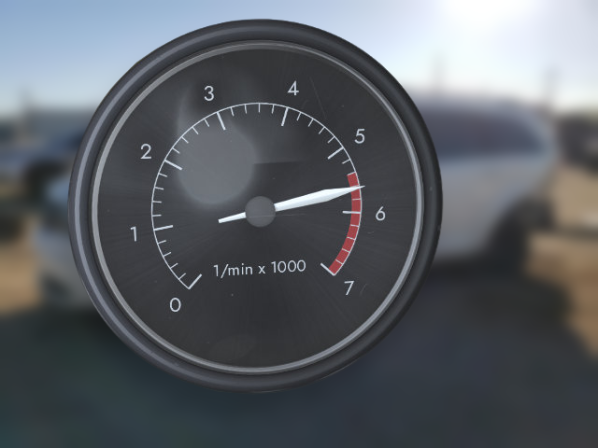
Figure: 5600,rpm
